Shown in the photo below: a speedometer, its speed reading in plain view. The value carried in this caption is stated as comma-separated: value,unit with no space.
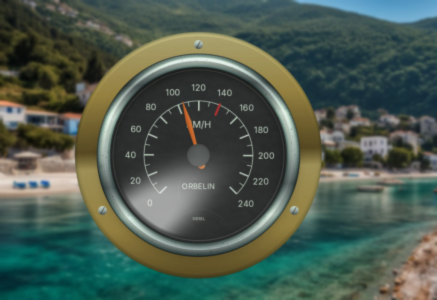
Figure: 105,km/h
